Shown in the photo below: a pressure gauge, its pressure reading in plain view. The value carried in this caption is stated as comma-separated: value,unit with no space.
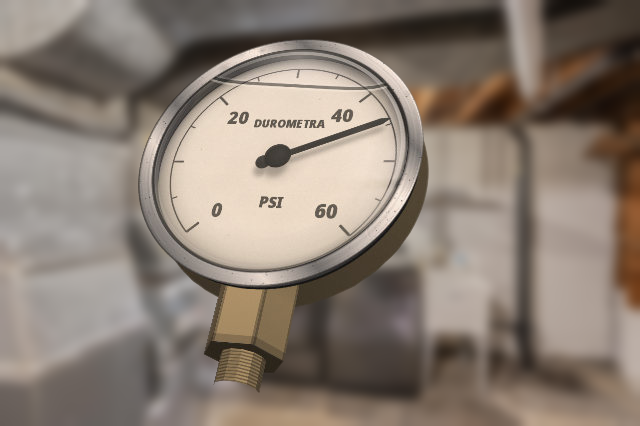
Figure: 45,psi
